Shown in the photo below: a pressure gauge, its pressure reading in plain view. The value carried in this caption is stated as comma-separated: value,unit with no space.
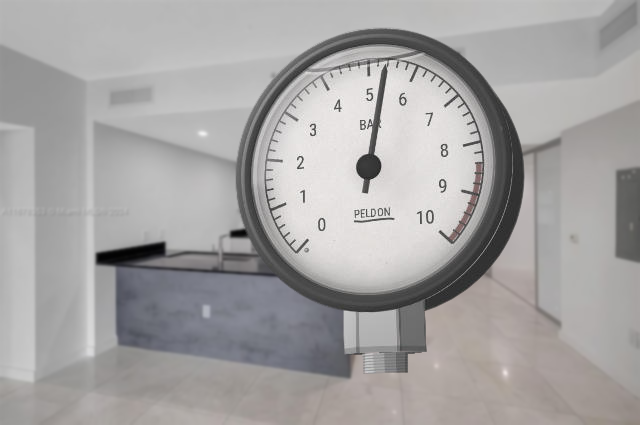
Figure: 5.4,bar
